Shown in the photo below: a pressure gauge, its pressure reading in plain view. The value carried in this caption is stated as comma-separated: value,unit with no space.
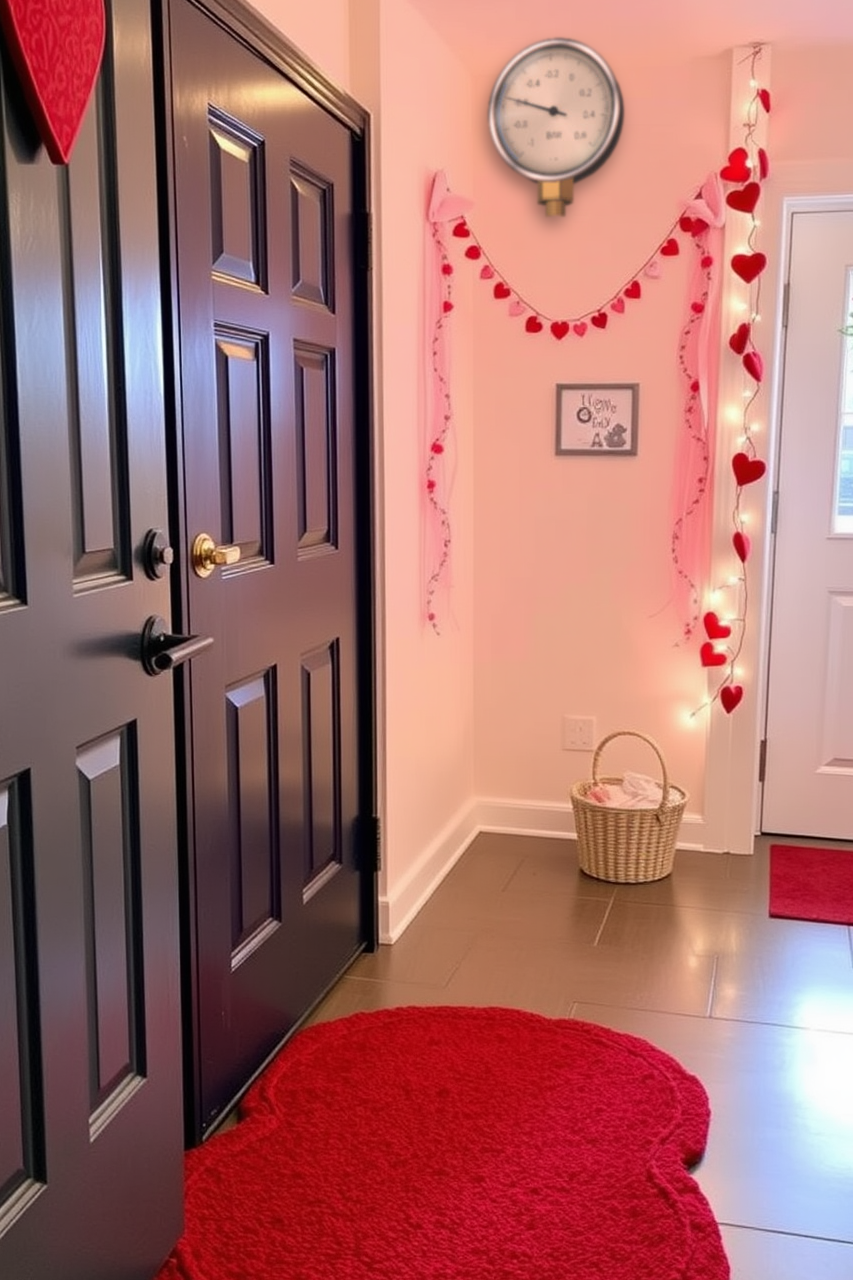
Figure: -0.6,bar
